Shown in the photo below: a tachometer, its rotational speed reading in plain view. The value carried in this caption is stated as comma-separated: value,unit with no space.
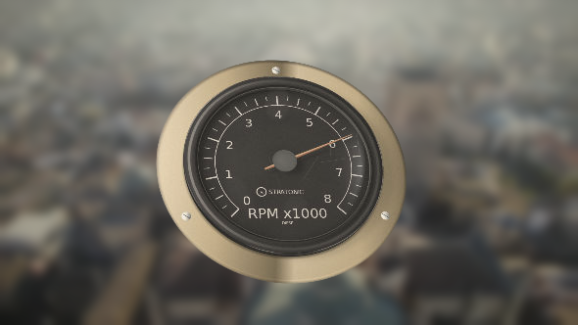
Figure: 6000,rpm
